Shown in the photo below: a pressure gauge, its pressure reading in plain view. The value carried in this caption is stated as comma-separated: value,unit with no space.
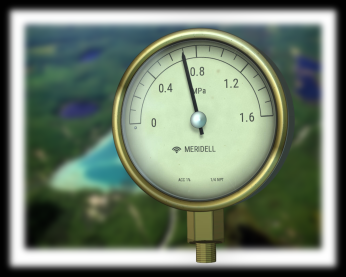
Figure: 0.7,MPa
